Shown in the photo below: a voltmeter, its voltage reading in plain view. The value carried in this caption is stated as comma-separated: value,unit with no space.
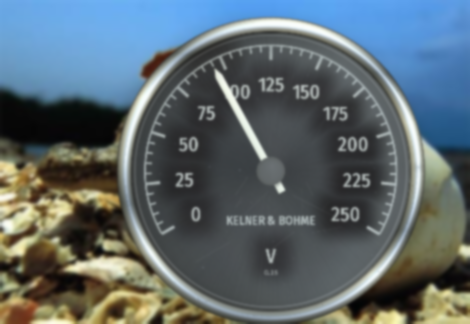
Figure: 95,V
